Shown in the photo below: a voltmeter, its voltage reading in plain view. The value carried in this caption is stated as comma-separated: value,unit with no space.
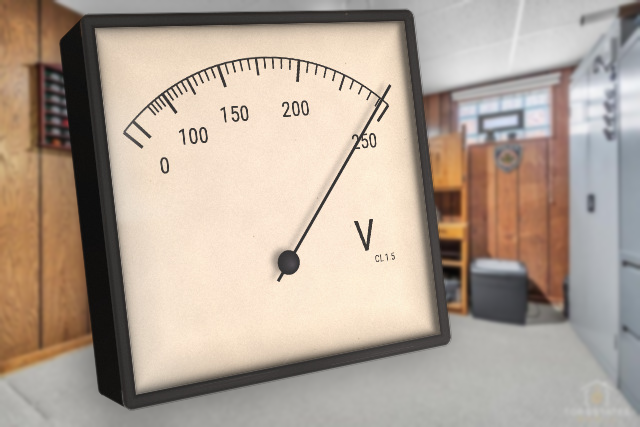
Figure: 245,V
